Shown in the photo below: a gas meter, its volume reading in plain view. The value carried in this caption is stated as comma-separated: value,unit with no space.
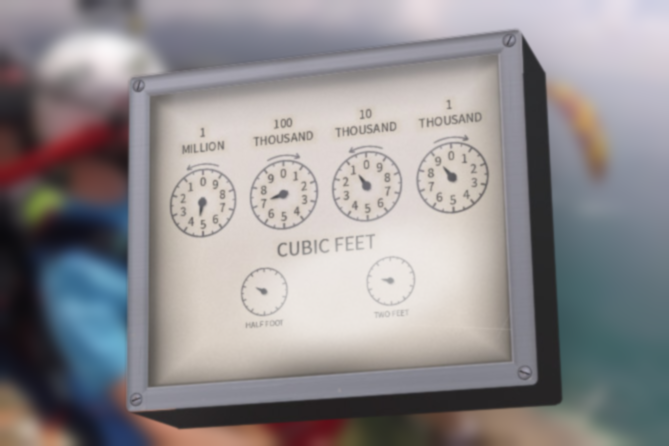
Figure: 470900,ft³
